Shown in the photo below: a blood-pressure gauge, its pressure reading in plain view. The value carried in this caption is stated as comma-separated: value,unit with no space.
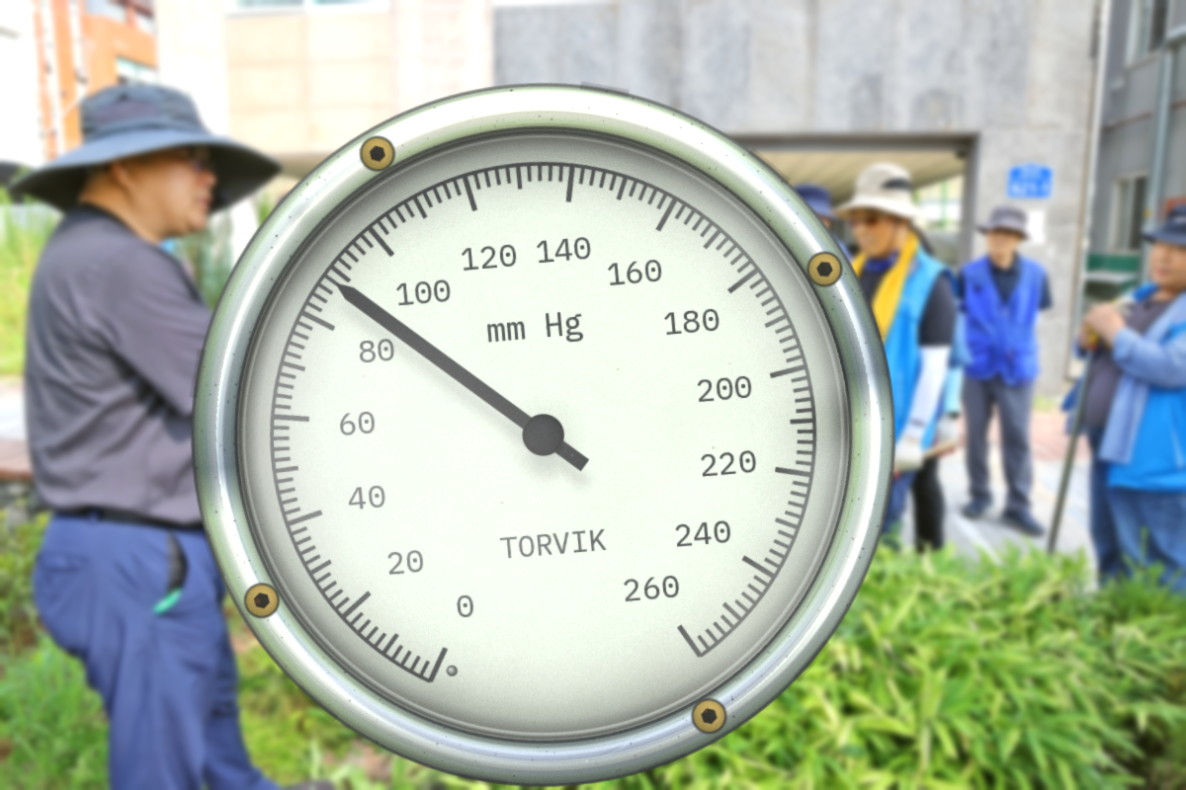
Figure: 88,mmHg
